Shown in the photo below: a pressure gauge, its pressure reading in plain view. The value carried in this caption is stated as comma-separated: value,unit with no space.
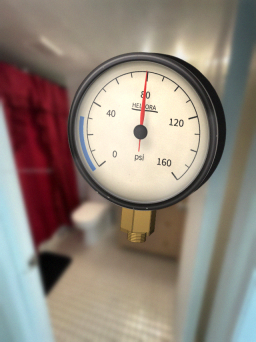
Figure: 80,psi
